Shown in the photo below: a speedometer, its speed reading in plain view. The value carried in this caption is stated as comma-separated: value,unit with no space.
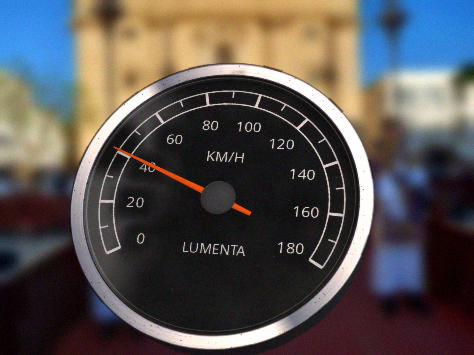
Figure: 40,km/h
